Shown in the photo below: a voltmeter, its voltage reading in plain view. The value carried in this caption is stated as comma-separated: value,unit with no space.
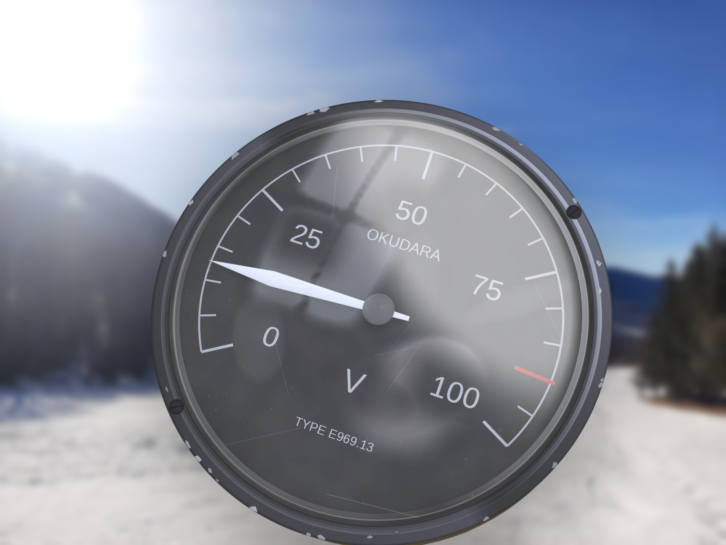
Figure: 12.5,V
